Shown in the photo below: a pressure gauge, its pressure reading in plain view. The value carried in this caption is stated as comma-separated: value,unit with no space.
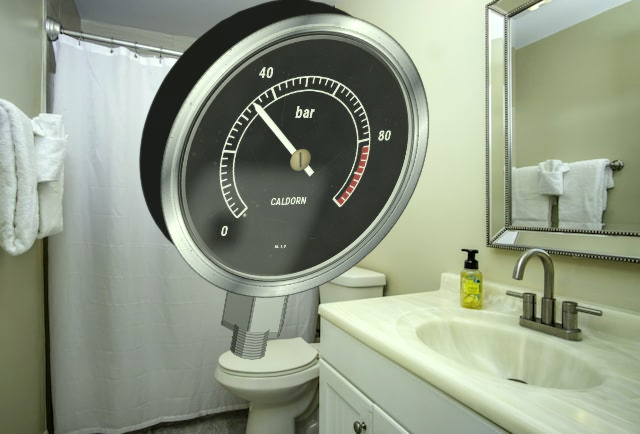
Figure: 34,bar
